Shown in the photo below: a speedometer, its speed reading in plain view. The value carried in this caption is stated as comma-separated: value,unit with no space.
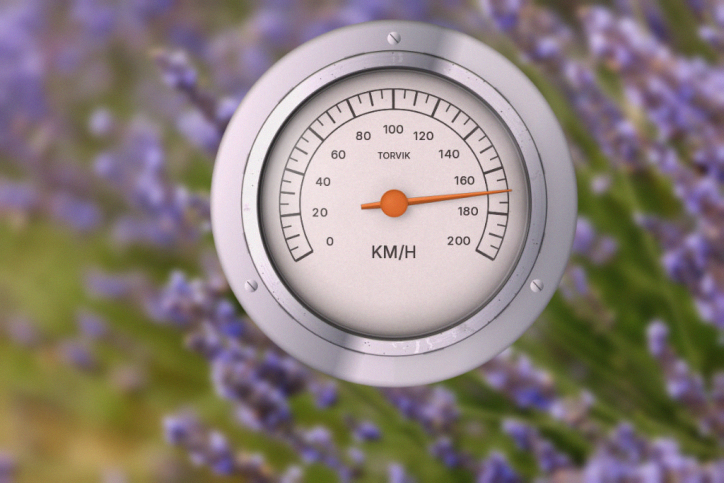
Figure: 170,km/h
